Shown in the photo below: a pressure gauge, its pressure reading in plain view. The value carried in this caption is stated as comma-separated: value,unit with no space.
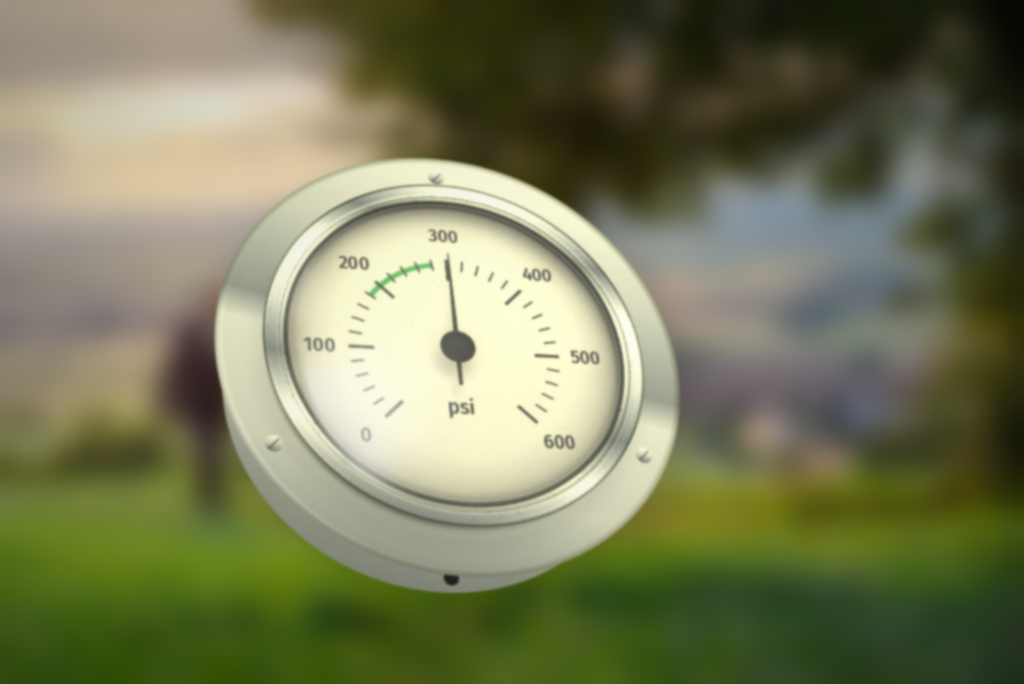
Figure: 300,psi
